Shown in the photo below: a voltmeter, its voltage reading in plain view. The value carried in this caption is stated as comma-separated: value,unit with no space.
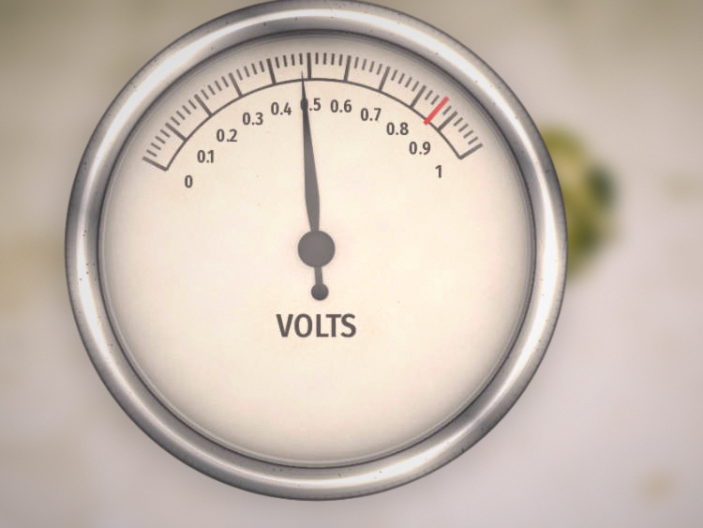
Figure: 0.48,V
